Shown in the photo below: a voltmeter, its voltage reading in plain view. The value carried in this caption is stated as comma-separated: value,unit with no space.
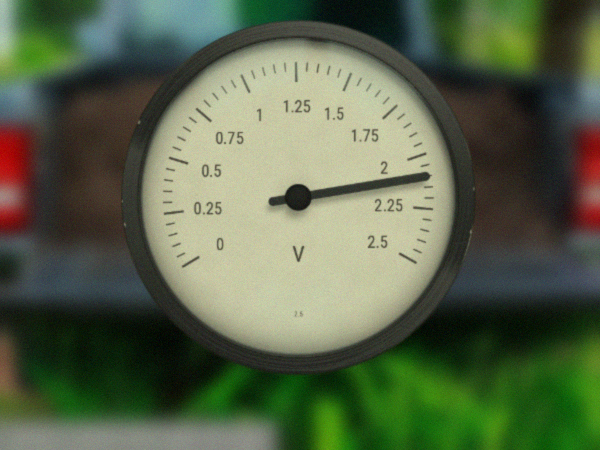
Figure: 2.1,V
